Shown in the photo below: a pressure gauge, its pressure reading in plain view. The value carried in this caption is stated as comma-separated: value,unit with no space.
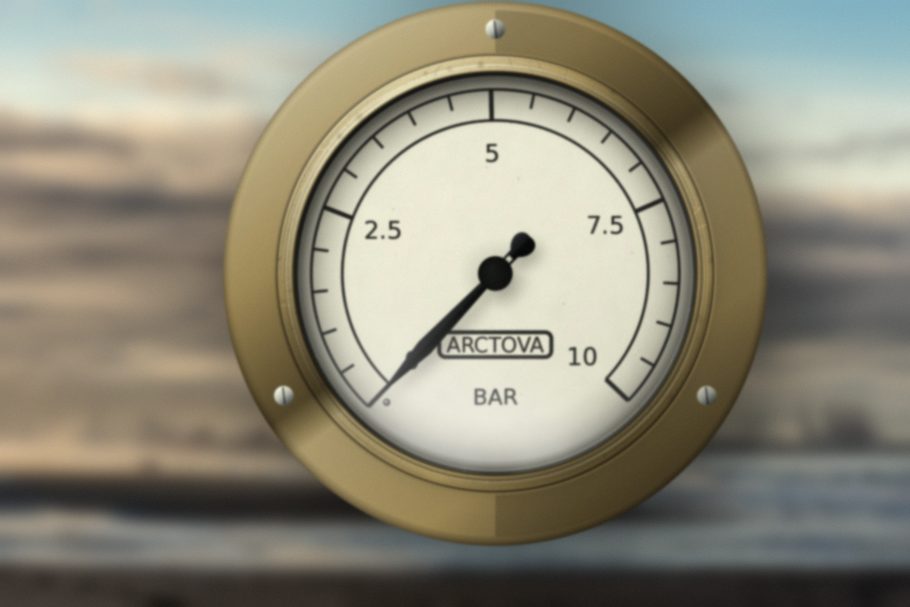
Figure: 0,bar
